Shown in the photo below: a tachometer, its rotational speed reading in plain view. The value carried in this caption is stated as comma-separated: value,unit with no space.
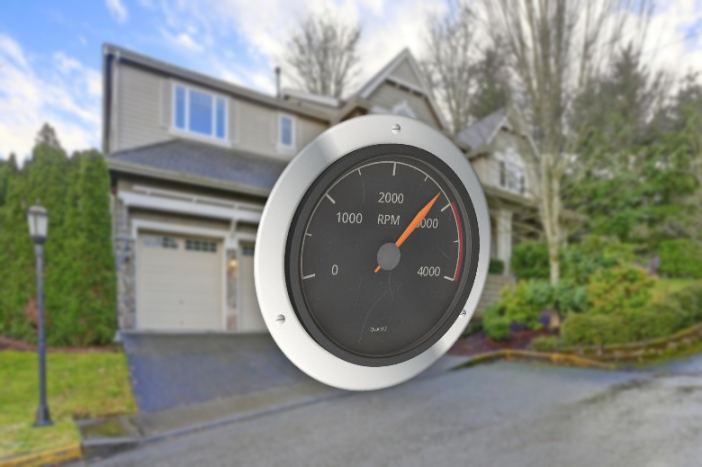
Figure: 2750,rpm
